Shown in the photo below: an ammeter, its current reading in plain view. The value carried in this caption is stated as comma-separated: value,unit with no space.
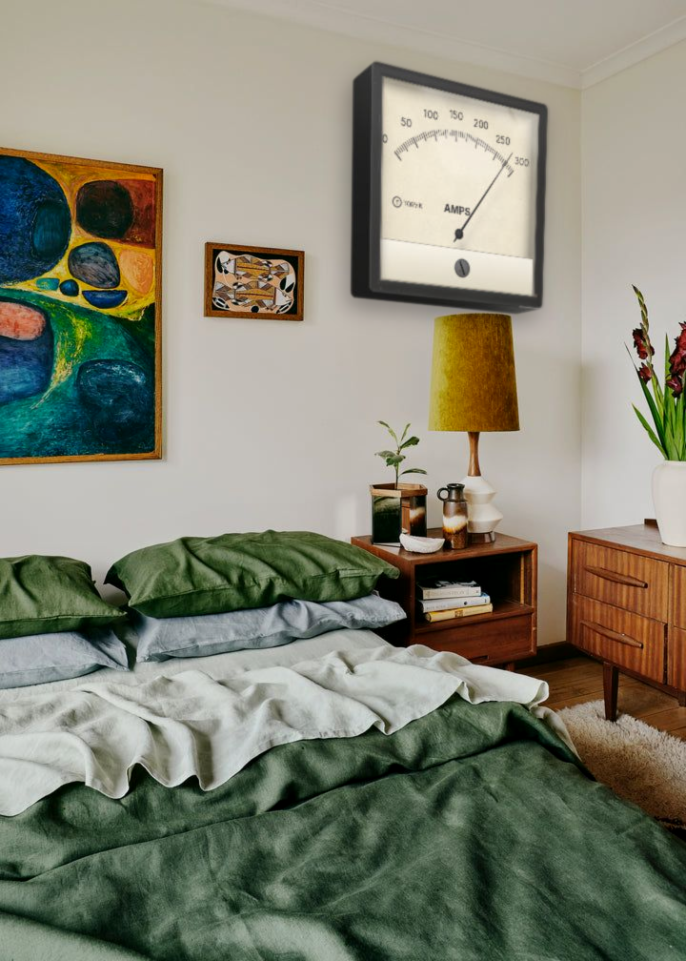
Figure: 275,A
